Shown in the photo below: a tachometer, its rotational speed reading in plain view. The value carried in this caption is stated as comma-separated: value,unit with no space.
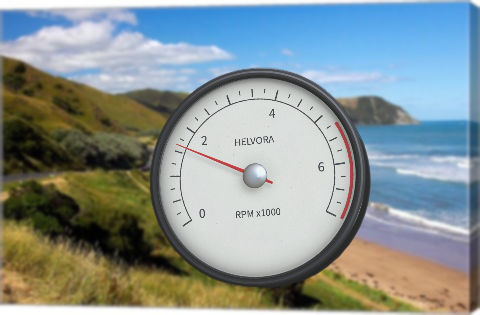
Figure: 1625,rpm
